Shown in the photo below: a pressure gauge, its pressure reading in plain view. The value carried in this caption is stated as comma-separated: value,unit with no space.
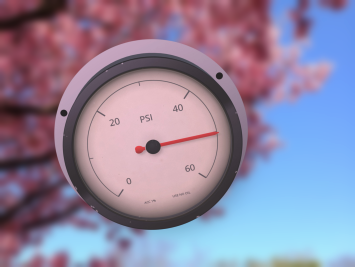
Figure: 50,psi
